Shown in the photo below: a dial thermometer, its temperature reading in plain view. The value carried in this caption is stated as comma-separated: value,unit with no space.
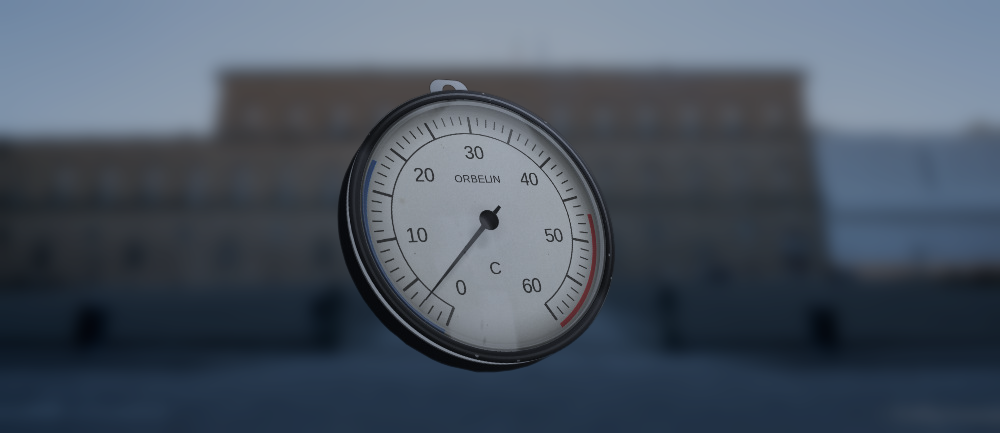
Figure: 3,°C
